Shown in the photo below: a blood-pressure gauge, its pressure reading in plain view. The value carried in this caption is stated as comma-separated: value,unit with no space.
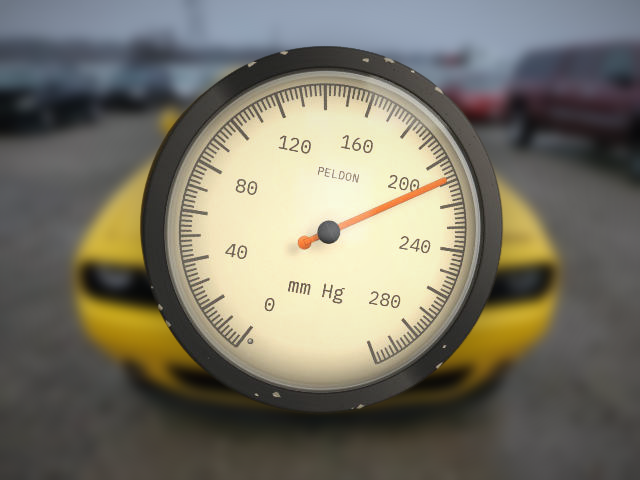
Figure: 208,mmHg
